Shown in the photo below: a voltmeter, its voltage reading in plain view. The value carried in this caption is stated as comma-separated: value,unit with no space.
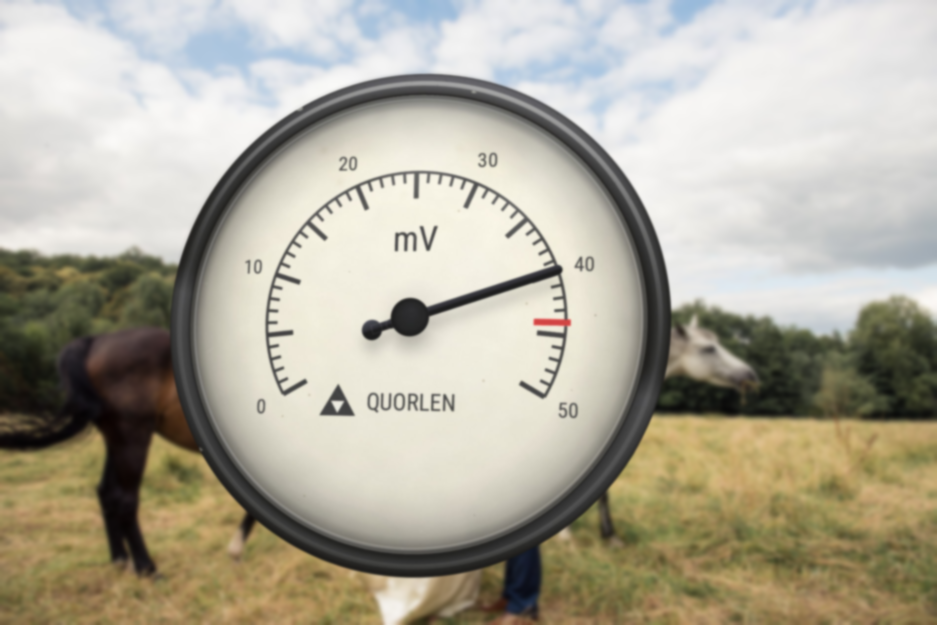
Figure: 40,mV
